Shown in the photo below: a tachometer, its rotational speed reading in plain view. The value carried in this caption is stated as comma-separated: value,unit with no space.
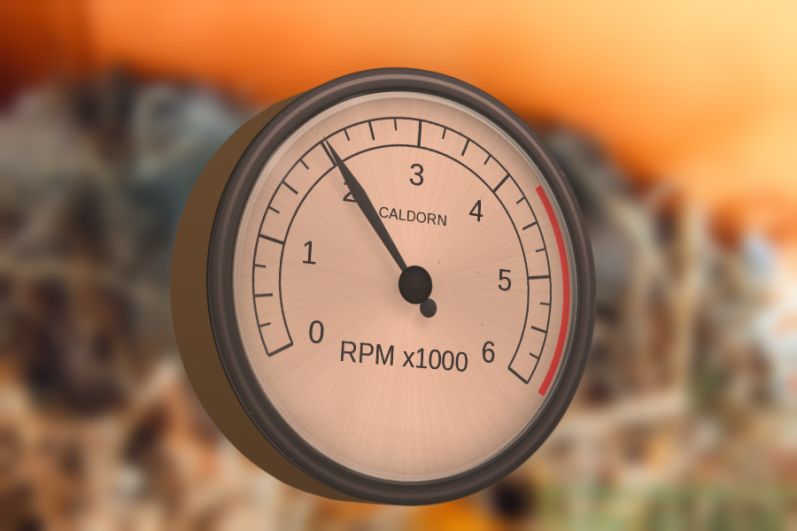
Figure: 2000,rpm
